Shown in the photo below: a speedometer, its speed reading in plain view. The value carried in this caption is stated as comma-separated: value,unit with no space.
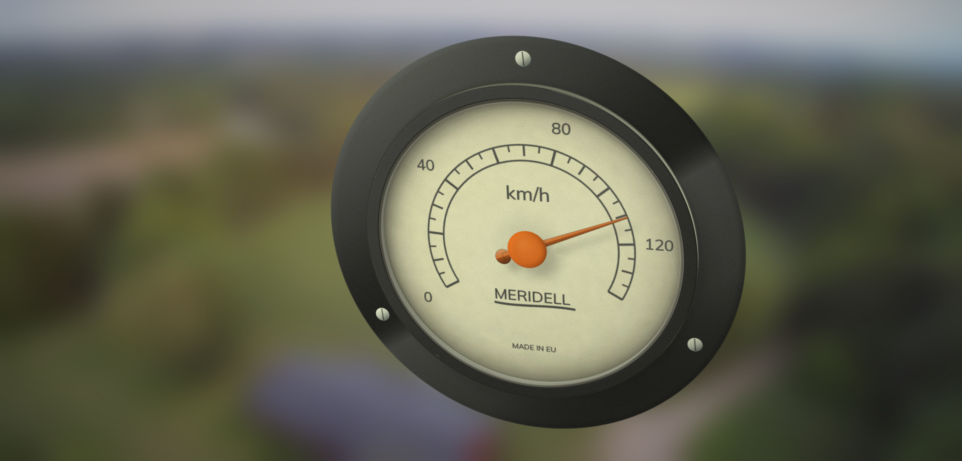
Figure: 110,km/h
